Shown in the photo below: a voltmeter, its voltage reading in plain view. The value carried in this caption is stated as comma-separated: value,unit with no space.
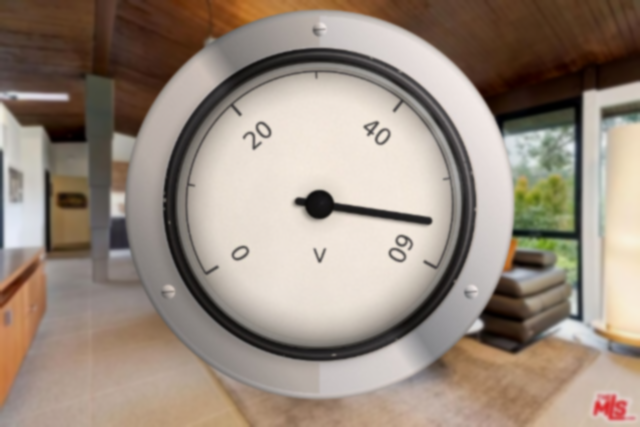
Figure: 55,V
